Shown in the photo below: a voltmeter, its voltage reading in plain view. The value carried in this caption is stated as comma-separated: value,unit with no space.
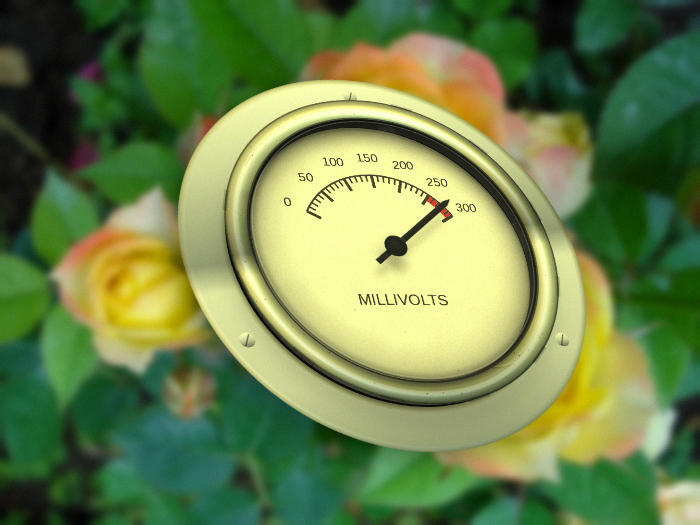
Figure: 280,mV
